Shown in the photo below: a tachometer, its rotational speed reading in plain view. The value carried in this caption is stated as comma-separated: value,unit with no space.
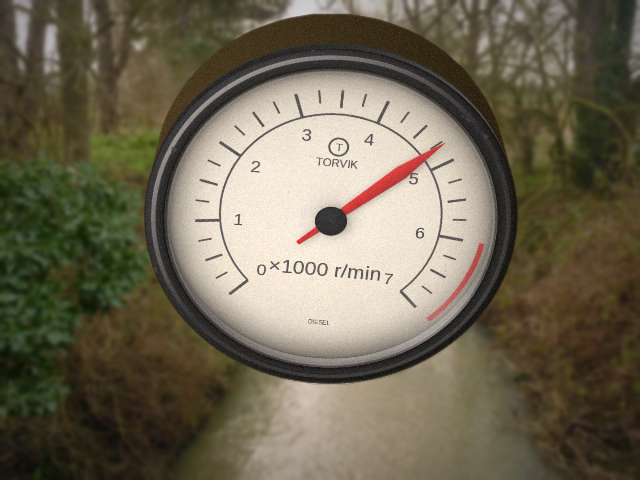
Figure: 4750,rpm
